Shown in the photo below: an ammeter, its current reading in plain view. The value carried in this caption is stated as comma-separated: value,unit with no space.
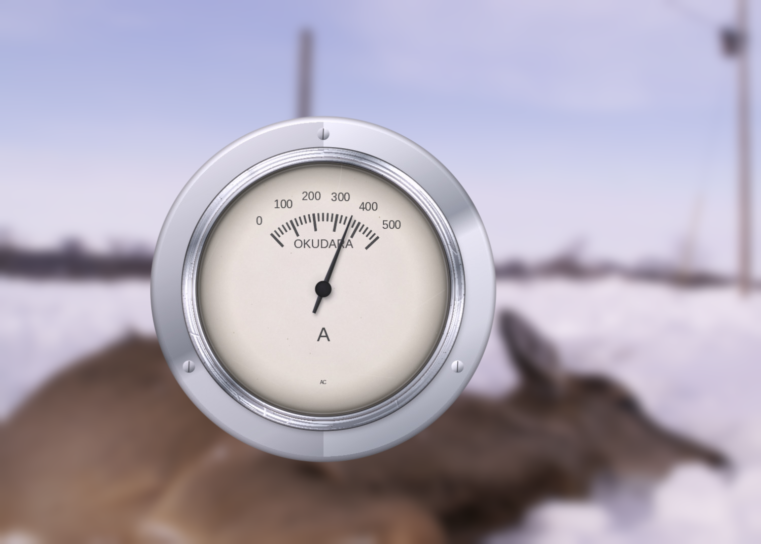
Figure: 360,A
